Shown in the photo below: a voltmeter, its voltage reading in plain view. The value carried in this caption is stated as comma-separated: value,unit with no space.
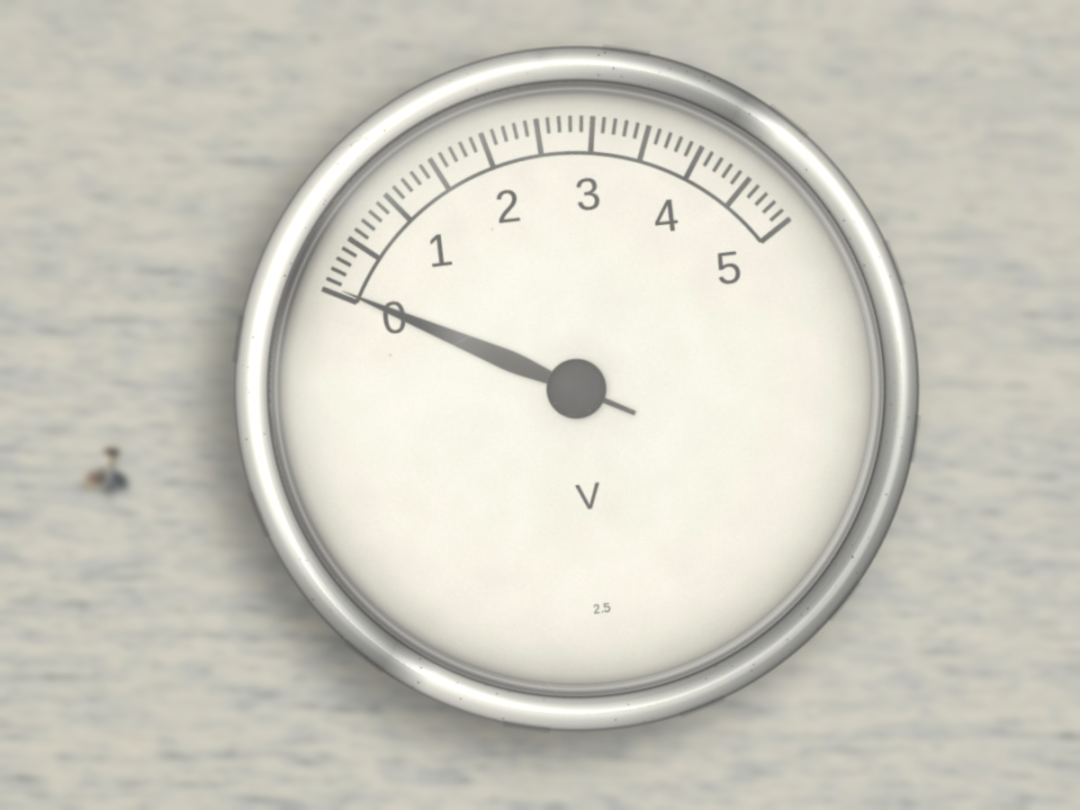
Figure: 0.05,V
